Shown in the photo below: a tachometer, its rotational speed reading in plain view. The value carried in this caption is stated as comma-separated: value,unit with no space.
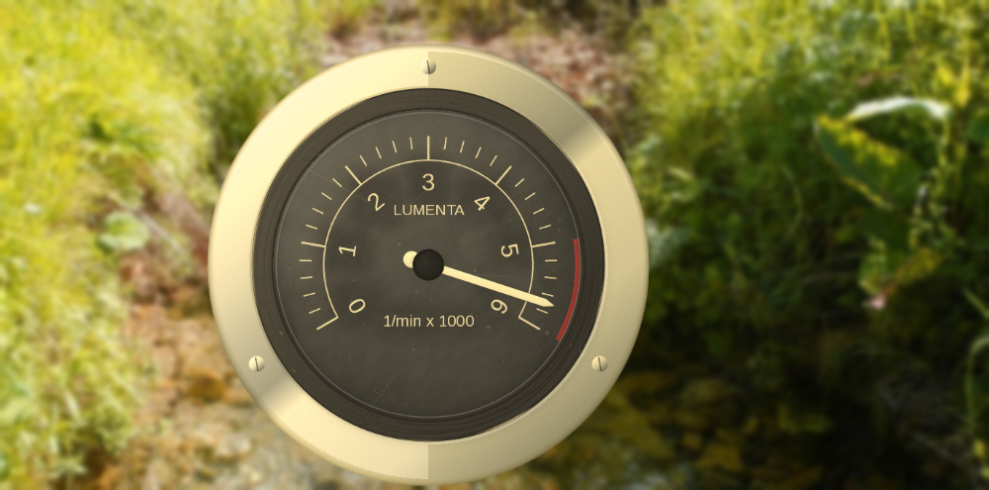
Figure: 5700,rpm
